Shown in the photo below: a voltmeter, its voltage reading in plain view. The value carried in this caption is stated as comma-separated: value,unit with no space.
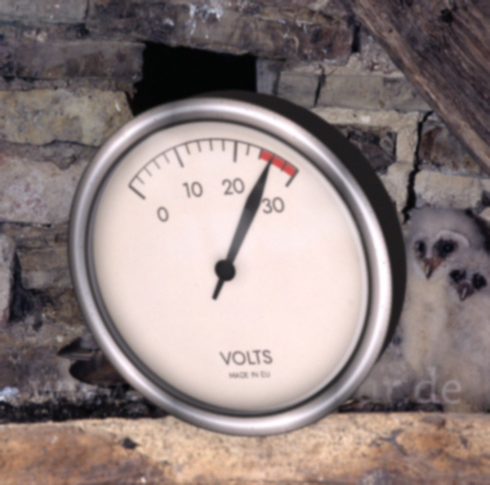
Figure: 26,V
